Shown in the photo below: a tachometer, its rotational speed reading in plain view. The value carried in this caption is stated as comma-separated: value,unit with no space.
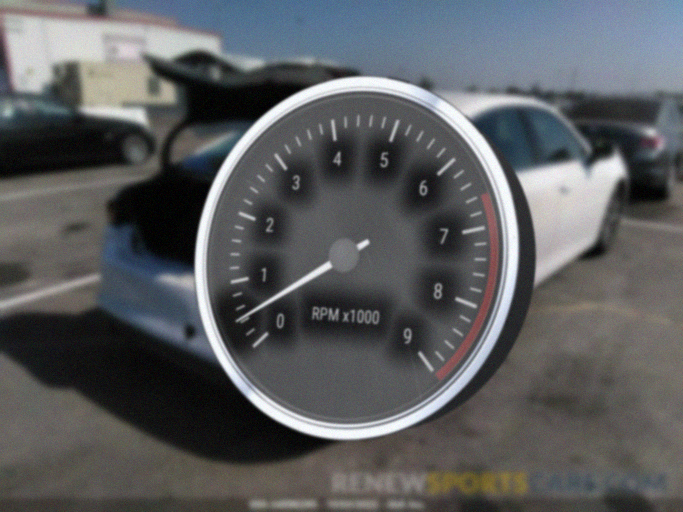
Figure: 400,rpm
